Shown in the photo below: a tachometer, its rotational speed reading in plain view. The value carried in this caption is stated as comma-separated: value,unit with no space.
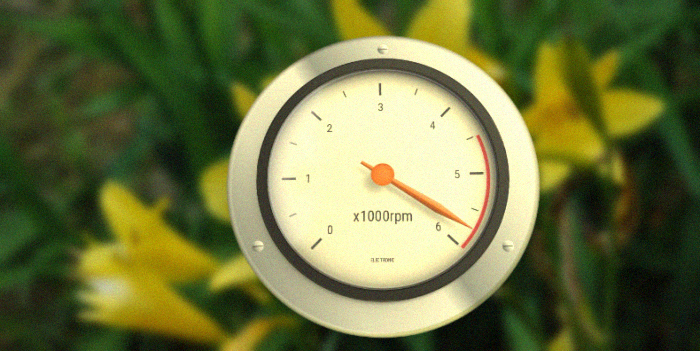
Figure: 5750,rpm
